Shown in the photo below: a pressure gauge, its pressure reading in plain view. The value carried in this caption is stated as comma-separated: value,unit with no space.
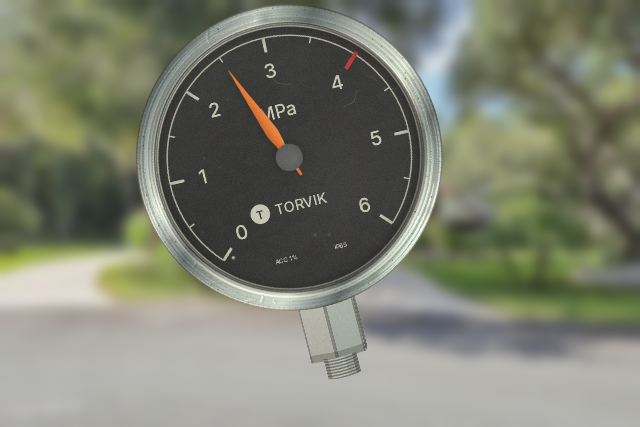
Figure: 2.5,MPa
